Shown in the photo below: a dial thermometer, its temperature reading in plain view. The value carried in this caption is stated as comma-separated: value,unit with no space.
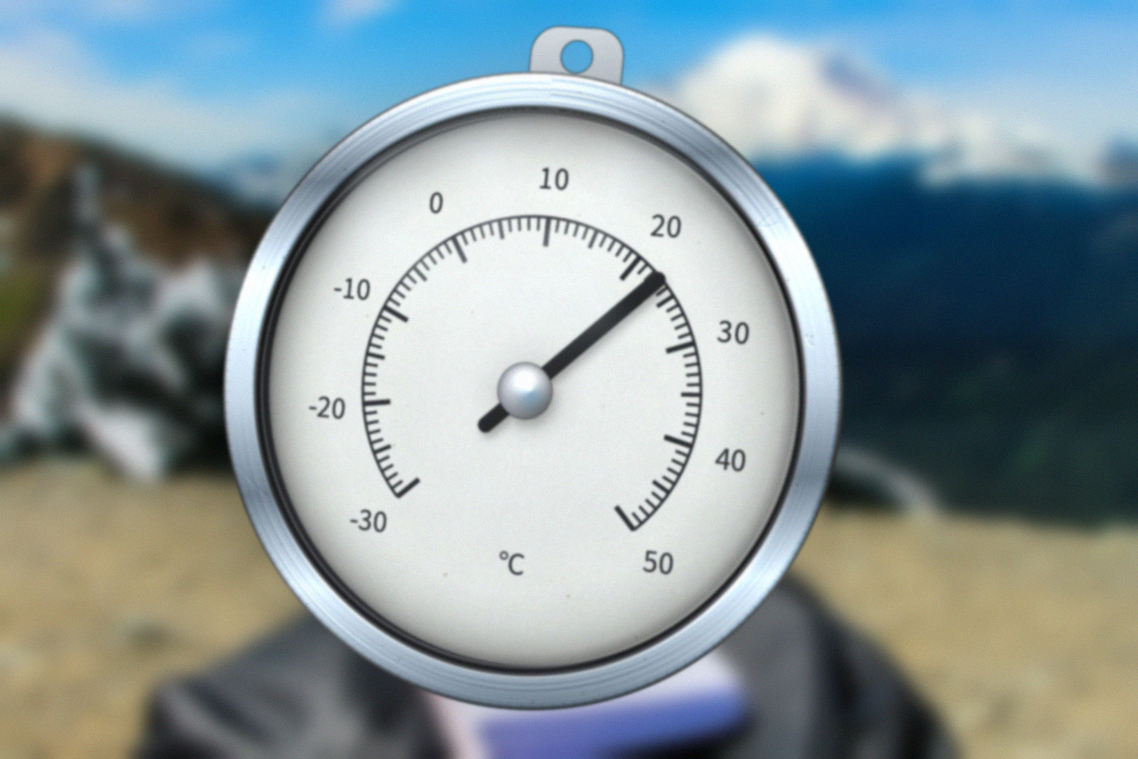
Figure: 23,°C
